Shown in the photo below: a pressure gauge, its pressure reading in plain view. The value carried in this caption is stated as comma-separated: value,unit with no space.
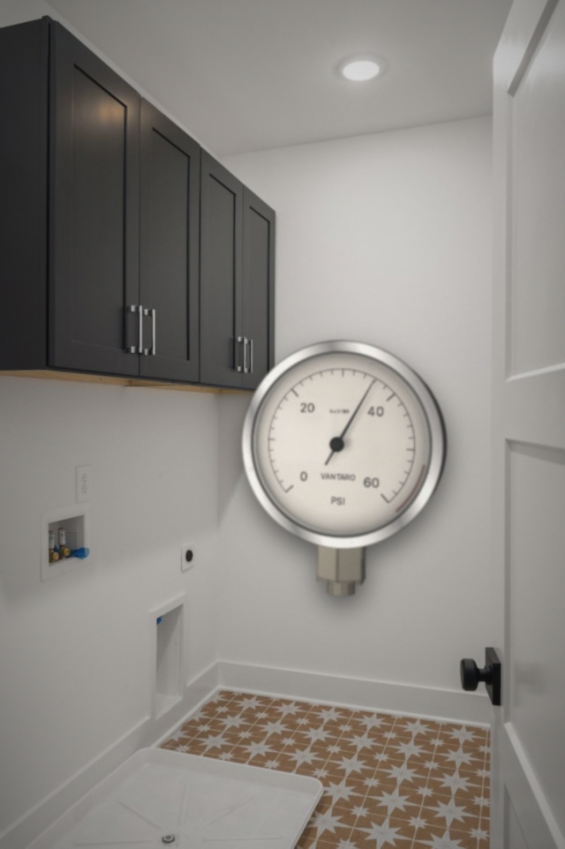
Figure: 36,psi
